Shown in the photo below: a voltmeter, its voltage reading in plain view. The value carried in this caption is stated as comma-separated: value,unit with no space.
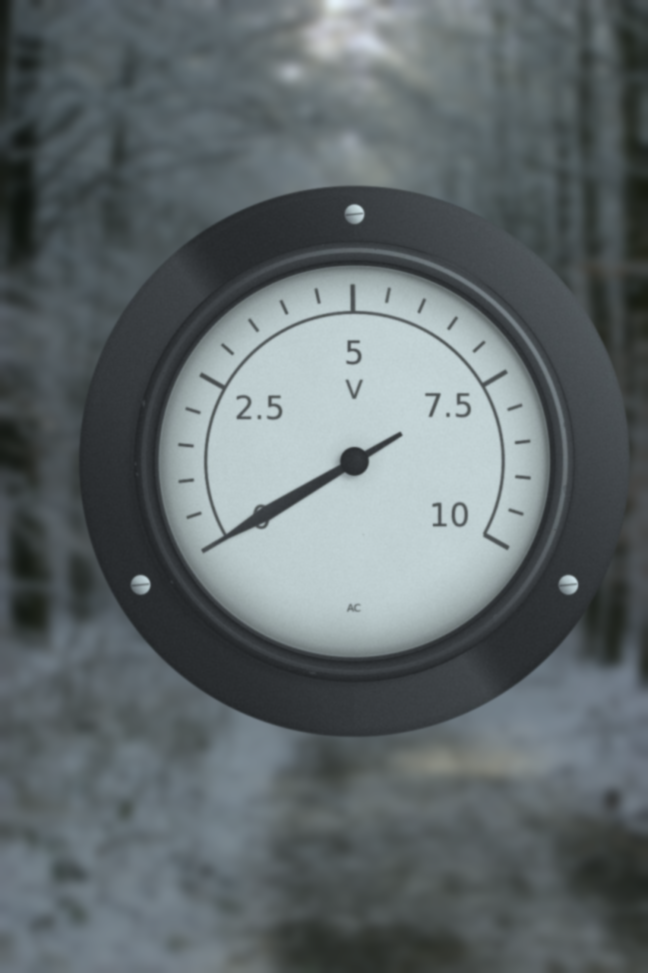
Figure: 0,V
